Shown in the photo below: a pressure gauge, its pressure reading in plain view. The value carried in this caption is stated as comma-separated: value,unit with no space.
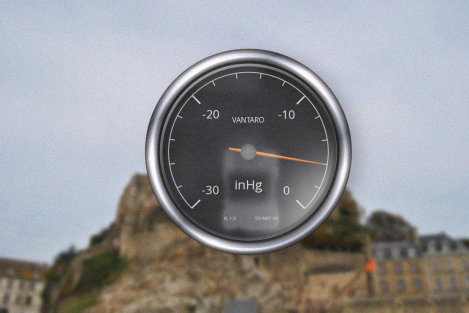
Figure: -4,inHg
